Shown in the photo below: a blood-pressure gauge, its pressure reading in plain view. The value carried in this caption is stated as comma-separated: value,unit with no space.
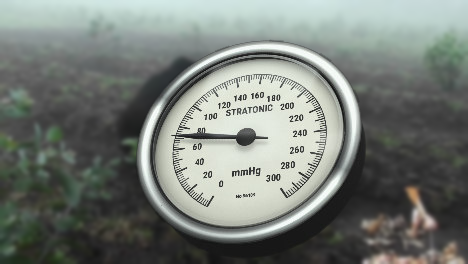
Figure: 70,mmHg
